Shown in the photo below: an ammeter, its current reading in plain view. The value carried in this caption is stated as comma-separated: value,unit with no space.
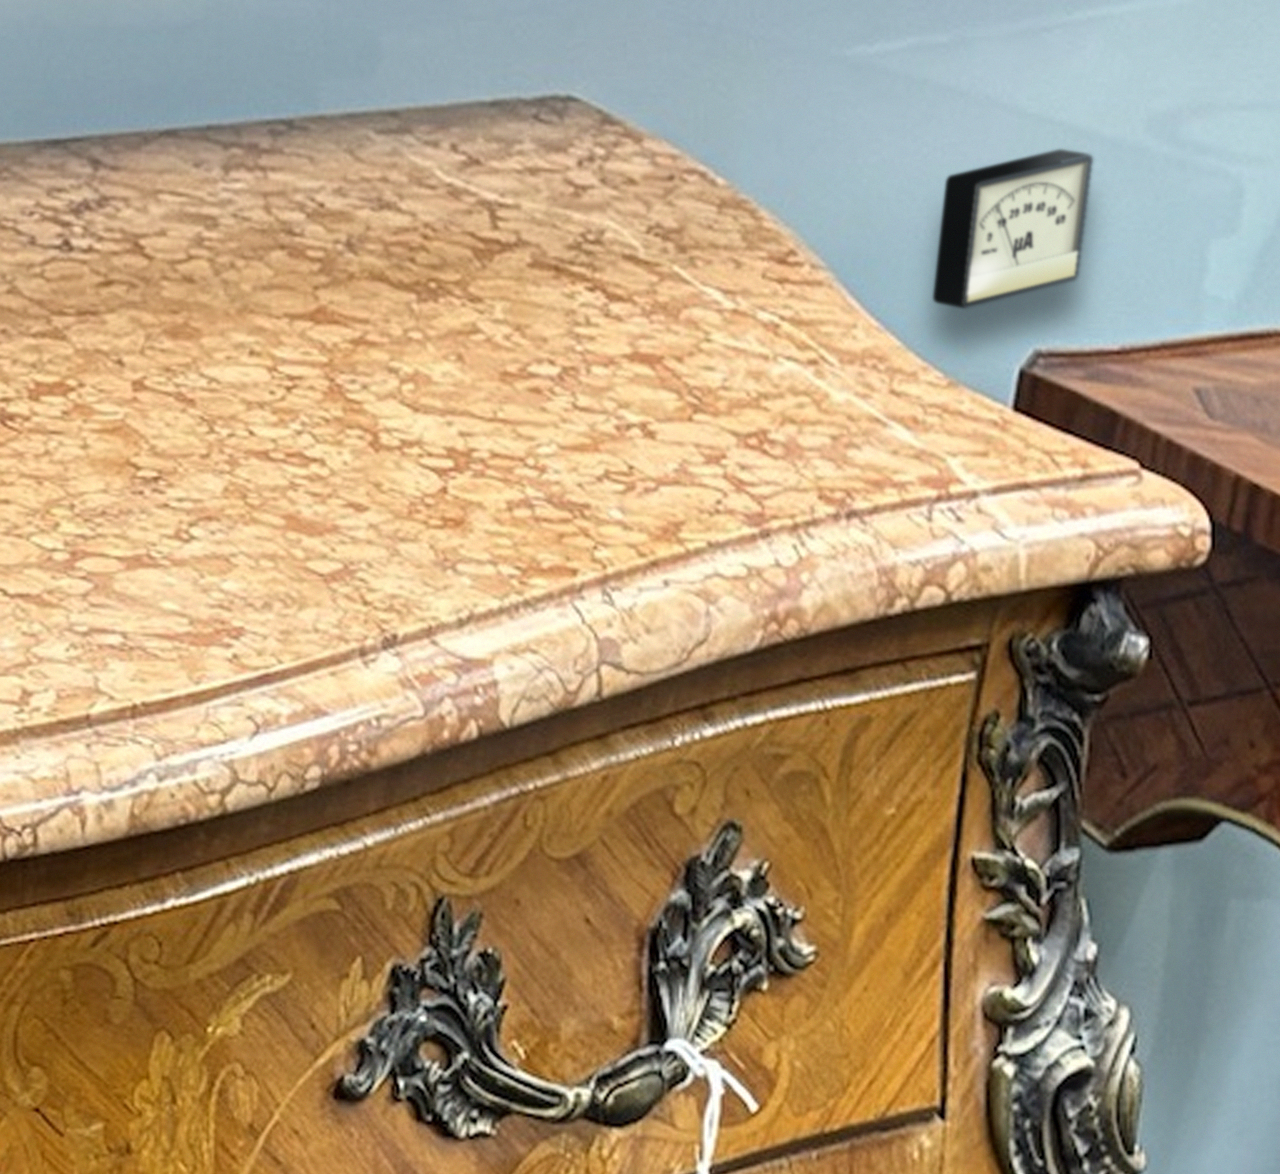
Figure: 10,µA
